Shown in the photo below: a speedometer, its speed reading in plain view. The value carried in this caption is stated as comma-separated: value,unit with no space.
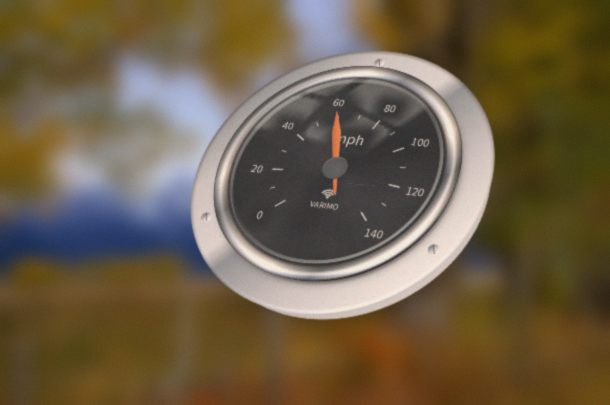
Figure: 60,mph
